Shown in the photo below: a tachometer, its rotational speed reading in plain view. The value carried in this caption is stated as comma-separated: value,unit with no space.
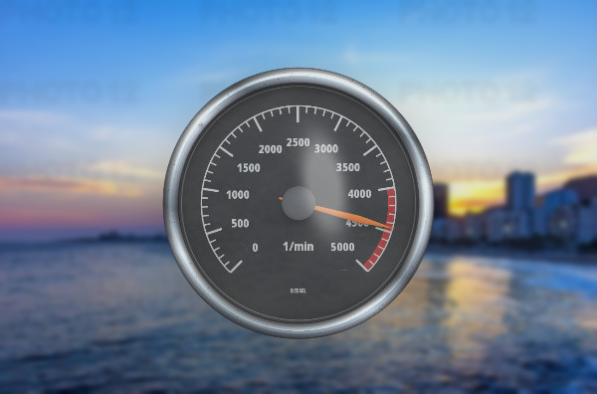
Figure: 4450,rpm
